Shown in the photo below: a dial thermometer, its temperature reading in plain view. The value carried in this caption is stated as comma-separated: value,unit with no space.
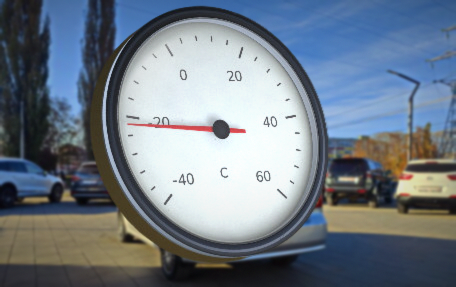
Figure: -22,°C
